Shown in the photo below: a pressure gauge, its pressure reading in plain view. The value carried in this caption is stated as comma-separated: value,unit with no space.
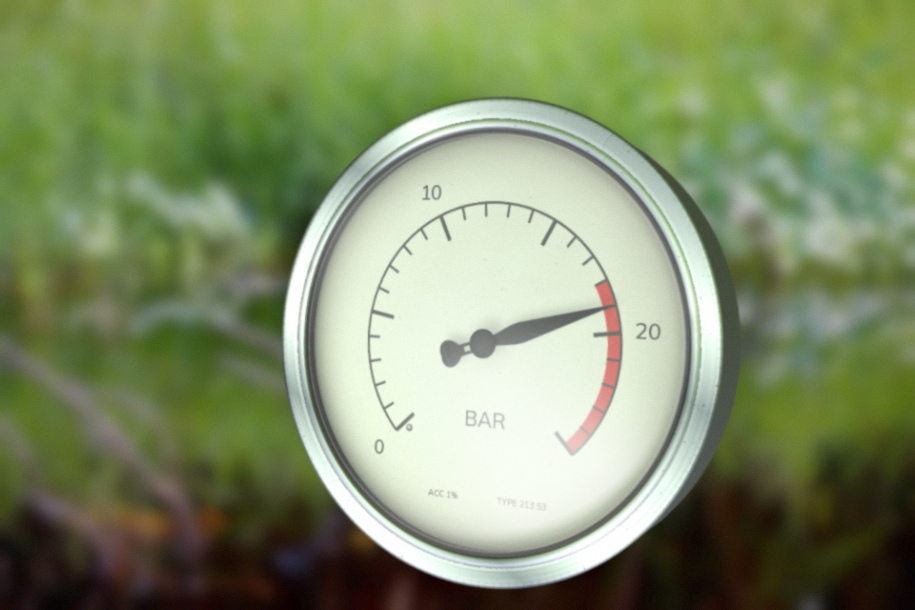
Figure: 19,bar
